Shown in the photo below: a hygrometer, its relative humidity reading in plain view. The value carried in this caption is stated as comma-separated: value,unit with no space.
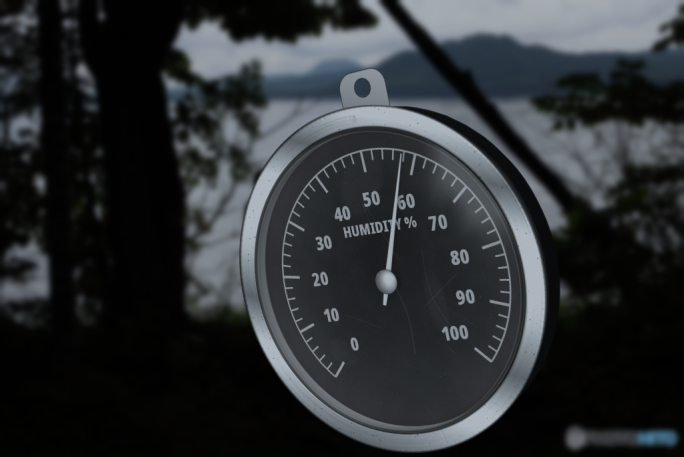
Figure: 58,%
